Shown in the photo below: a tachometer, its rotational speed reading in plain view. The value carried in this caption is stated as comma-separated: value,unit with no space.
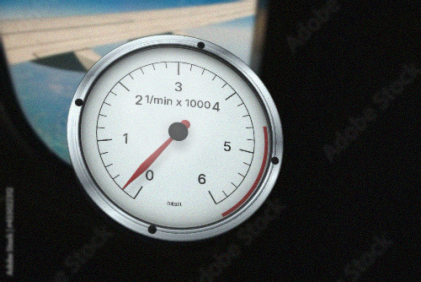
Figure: 200,rpm
